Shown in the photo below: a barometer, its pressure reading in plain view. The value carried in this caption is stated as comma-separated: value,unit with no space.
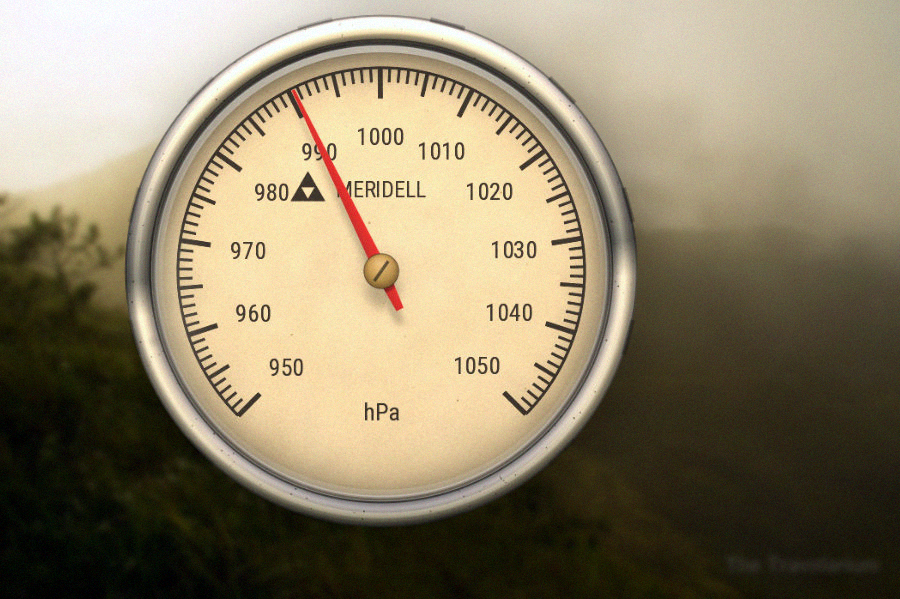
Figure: 990.5,hPa
